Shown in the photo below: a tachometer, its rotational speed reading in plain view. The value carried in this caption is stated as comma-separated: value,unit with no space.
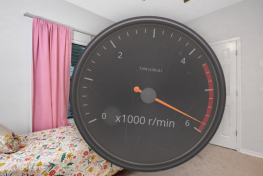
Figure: 5800,rpm
